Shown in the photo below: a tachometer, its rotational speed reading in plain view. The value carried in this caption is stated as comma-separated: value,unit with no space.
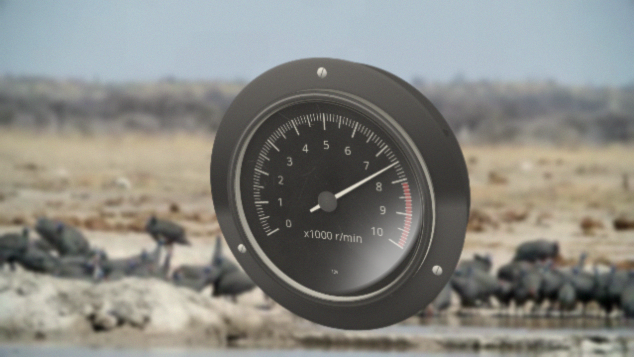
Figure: 7500,rpm
